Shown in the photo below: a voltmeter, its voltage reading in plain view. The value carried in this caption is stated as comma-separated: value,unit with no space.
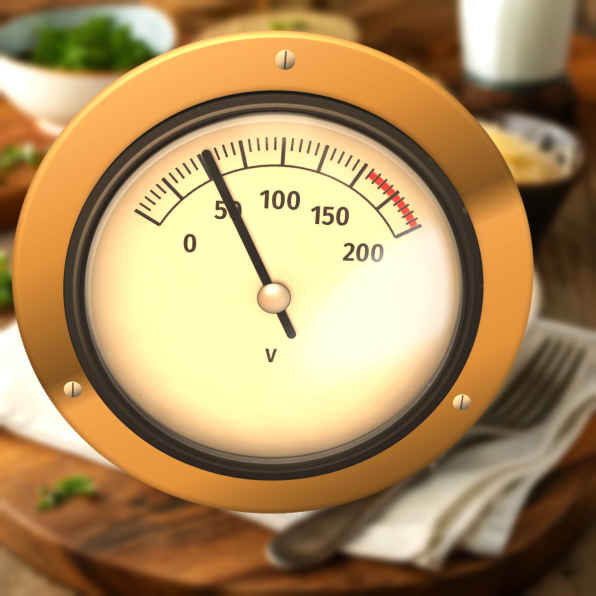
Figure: 55,V
